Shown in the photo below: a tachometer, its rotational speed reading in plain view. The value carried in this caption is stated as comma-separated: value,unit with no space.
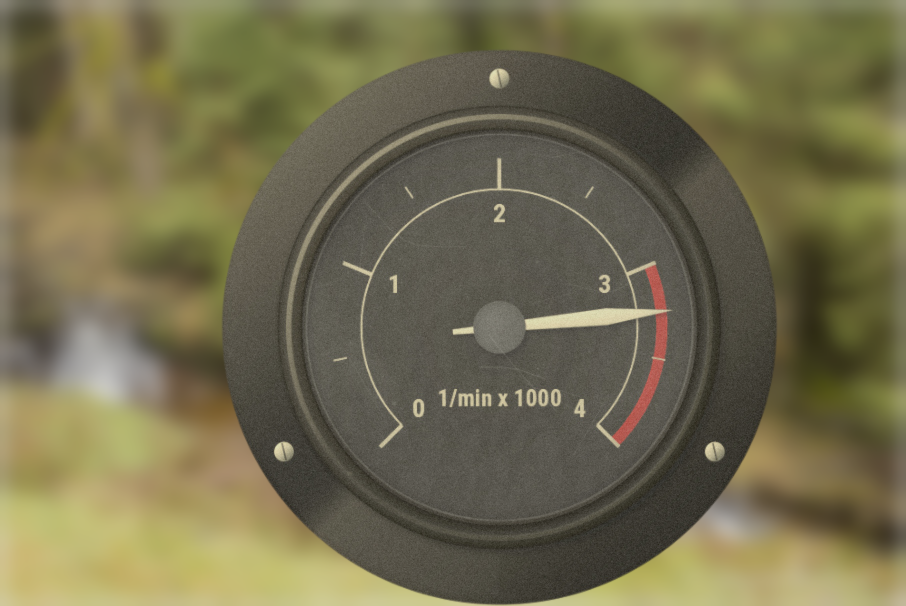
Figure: 3250,rpm
